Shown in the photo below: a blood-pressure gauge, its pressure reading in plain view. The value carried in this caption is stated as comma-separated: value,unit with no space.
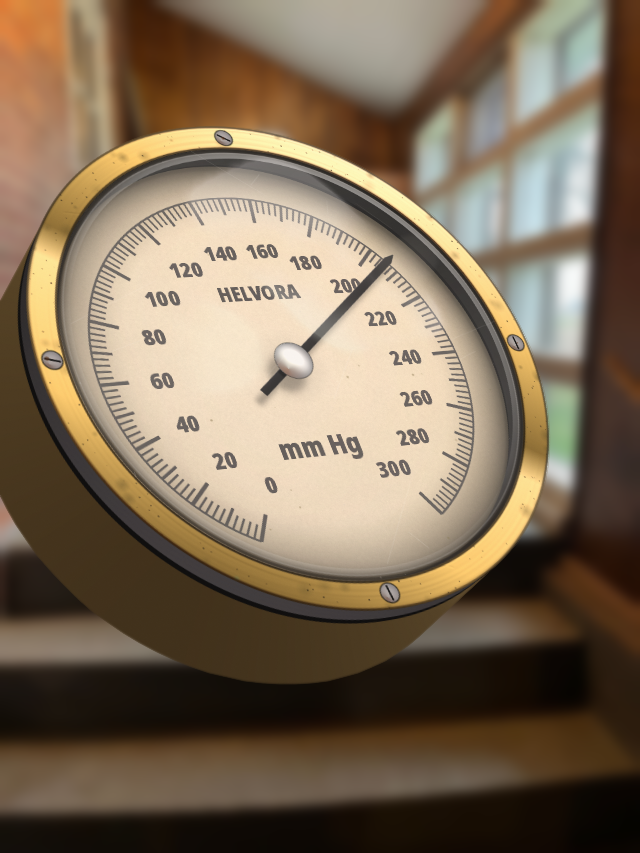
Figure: 206,mmHg
